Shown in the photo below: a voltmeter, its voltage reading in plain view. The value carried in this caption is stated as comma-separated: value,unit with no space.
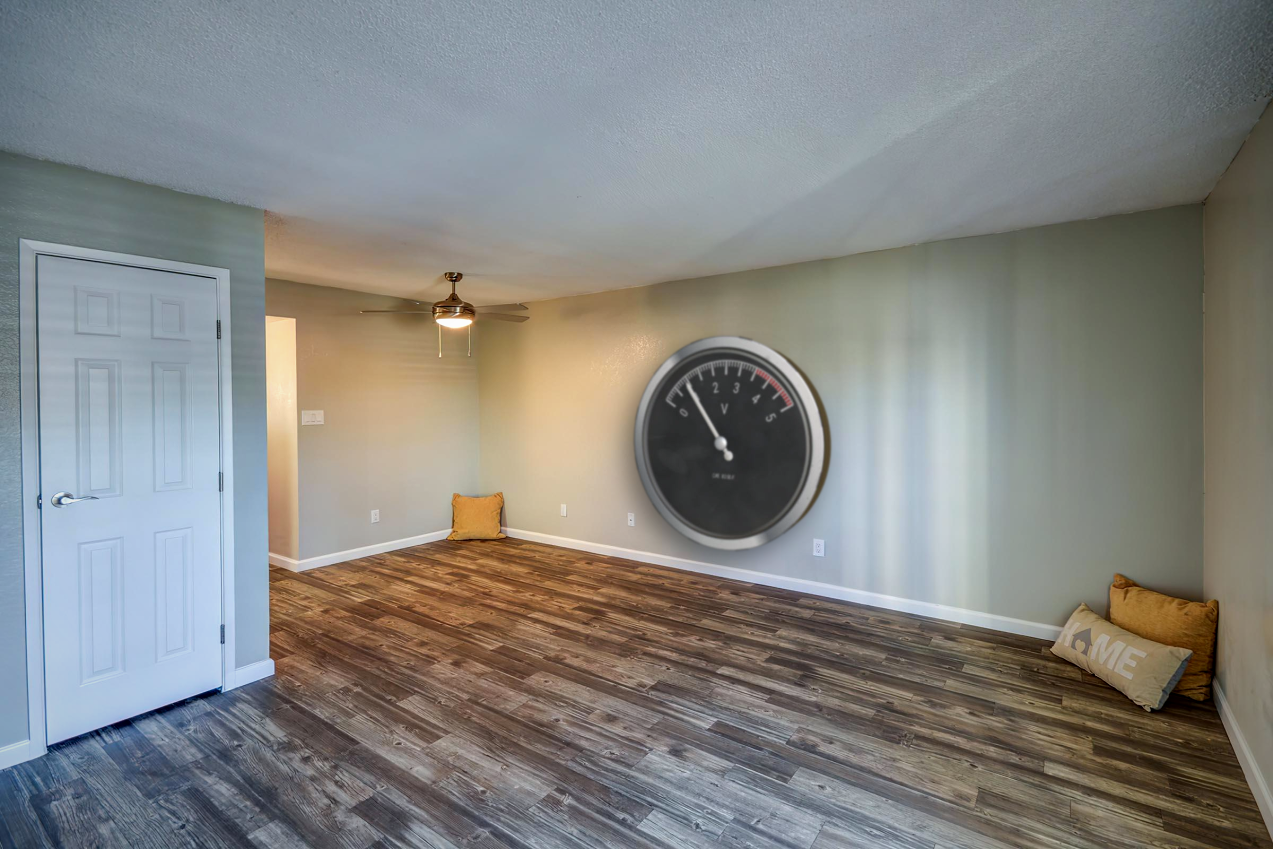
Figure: 1,V
